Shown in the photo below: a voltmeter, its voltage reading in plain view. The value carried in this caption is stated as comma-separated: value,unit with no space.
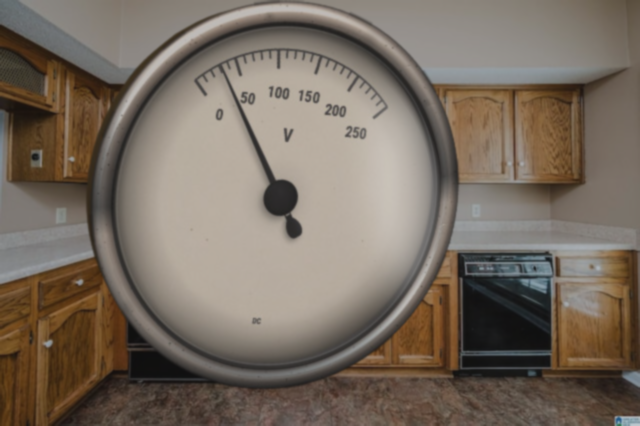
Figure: 30,V
